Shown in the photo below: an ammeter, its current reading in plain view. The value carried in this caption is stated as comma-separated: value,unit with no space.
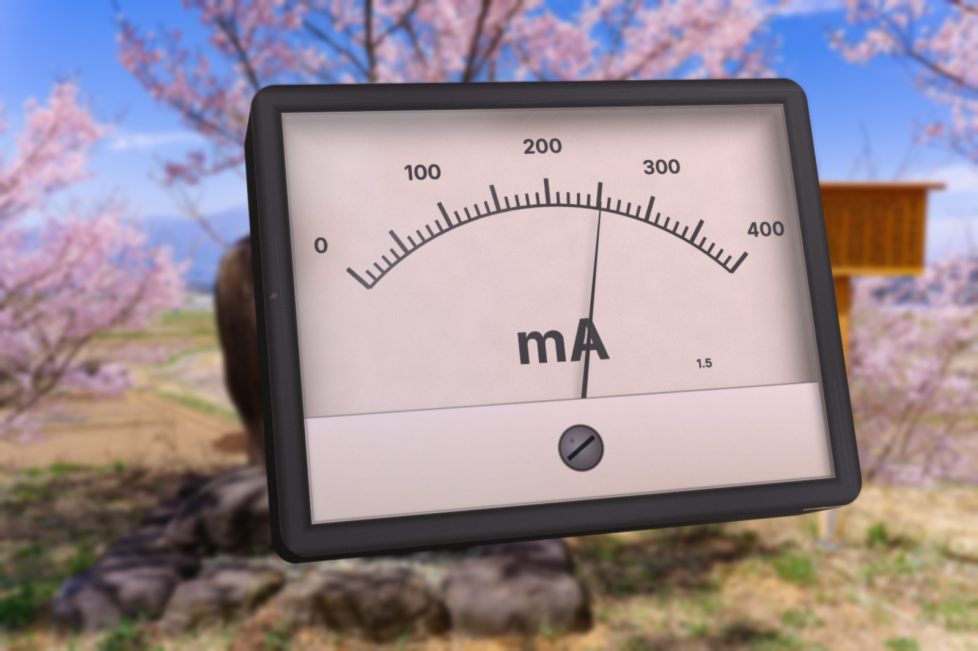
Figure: 250,mA
